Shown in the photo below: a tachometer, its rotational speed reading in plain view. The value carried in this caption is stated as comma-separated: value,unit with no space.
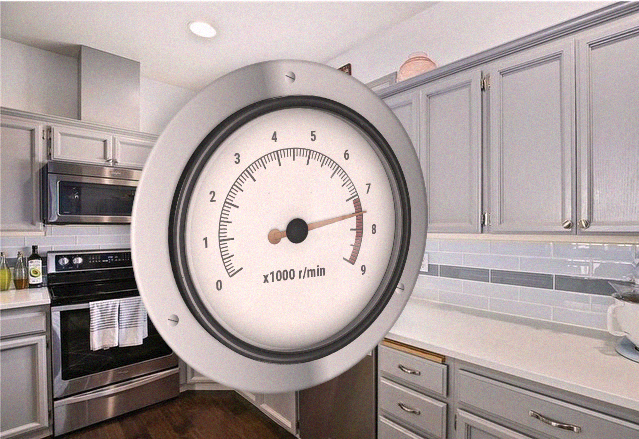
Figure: 7500,rpm
